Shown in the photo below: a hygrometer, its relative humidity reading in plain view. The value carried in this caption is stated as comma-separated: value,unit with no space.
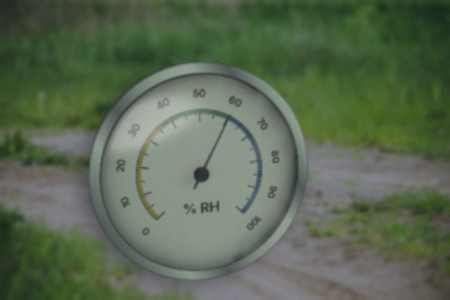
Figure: 60,%
